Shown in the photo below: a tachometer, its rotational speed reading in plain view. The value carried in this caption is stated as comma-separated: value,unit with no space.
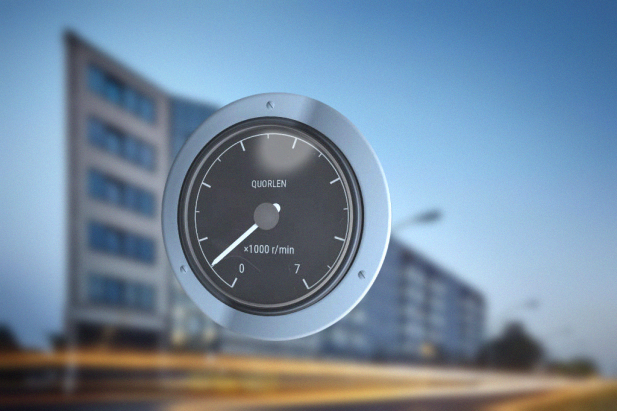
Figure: 500,rpm
